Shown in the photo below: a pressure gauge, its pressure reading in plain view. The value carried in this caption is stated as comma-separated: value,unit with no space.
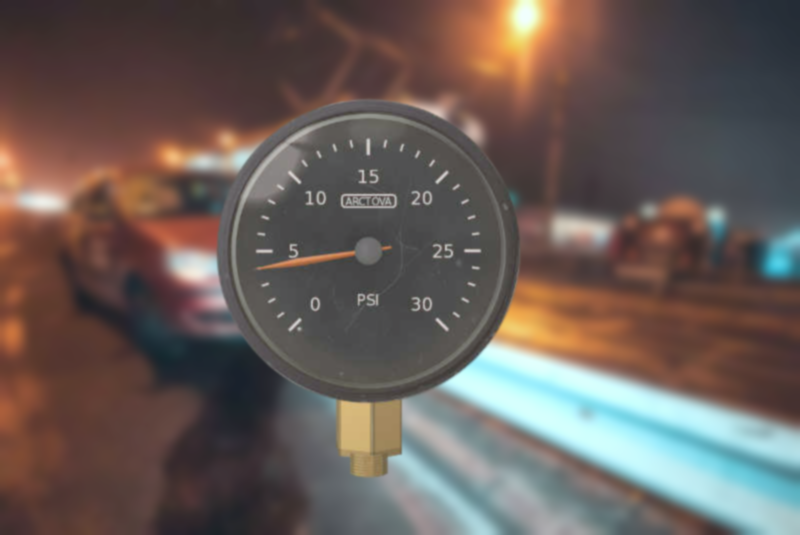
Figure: 4,psi
